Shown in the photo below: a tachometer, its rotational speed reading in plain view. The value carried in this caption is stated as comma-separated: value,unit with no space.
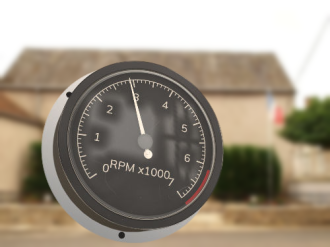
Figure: 2900,rpm
